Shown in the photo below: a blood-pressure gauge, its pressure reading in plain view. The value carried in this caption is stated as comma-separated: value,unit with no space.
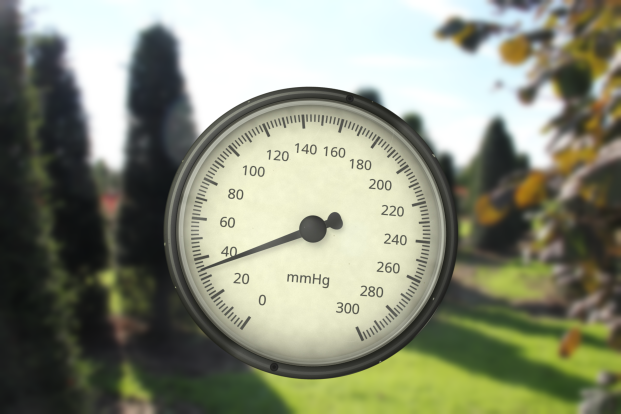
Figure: 34,mmHg
